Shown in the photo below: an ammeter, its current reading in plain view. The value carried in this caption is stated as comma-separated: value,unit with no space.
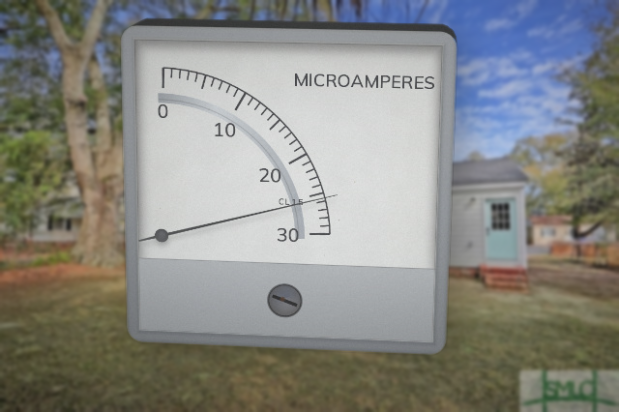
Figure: 25.5,µA
